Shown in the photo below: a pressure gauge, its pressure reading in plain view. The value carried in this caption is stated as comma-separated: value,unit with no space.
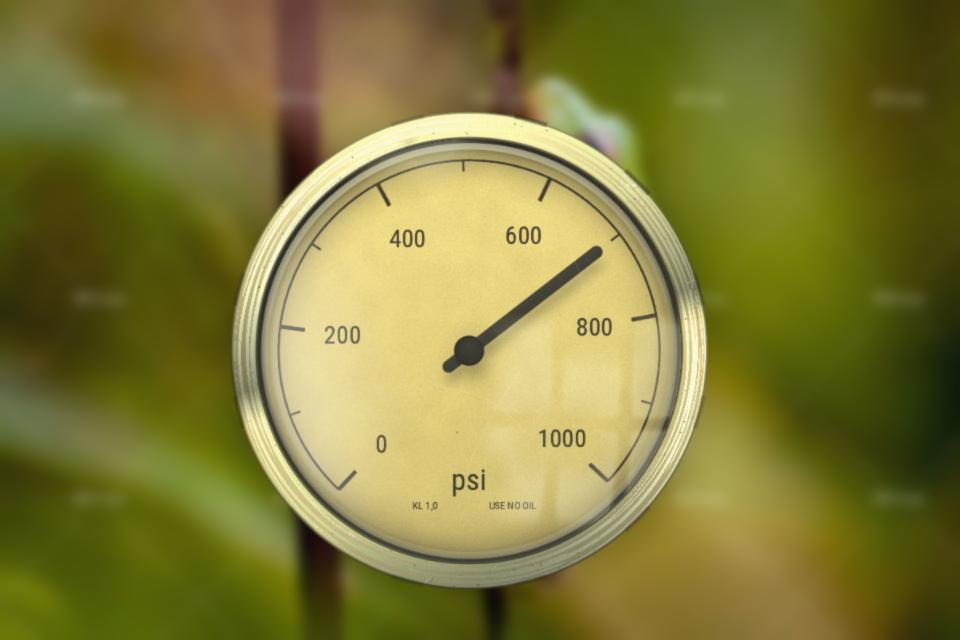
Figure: 700,psi
